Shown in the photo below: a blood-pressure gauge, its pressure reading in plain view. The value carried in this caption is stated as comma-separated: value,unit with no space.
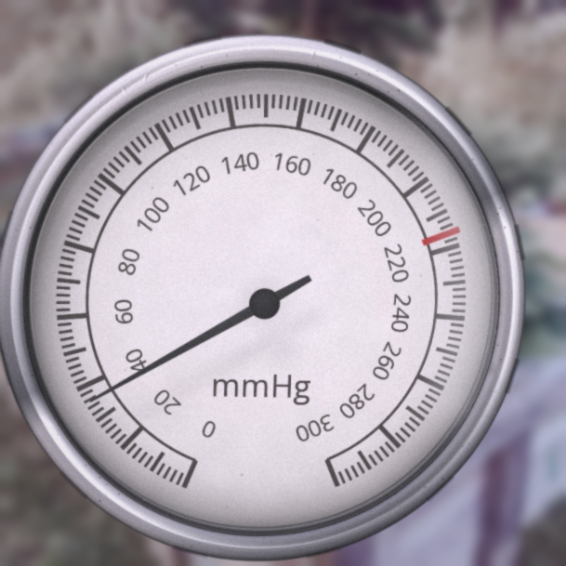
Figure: 36,mmHg
